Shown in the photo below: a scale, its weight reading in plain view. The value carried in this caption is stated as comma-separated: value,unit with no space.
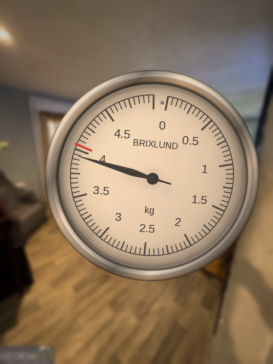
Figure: 3.95,kg
